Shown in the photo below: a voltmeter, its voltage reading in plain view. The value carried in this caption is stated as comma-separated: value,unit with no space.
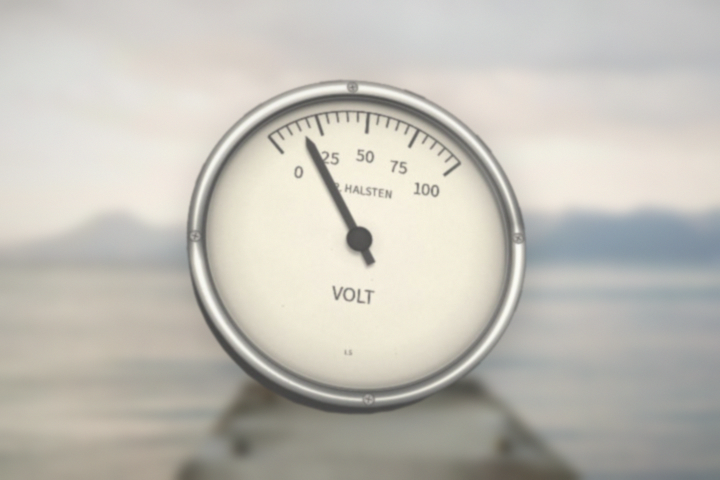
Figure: 15,V
